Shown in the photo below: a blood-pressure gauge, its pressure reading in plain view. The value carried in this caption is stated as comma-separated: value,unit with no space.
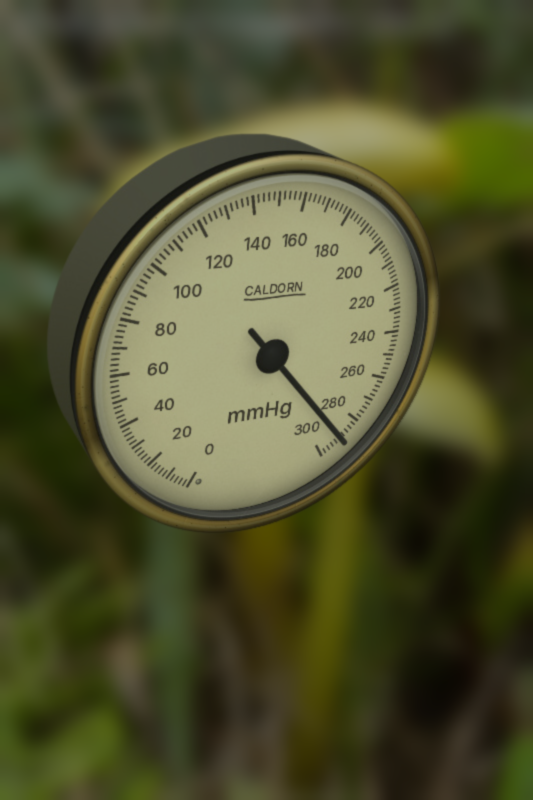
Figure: 290,mmHg
